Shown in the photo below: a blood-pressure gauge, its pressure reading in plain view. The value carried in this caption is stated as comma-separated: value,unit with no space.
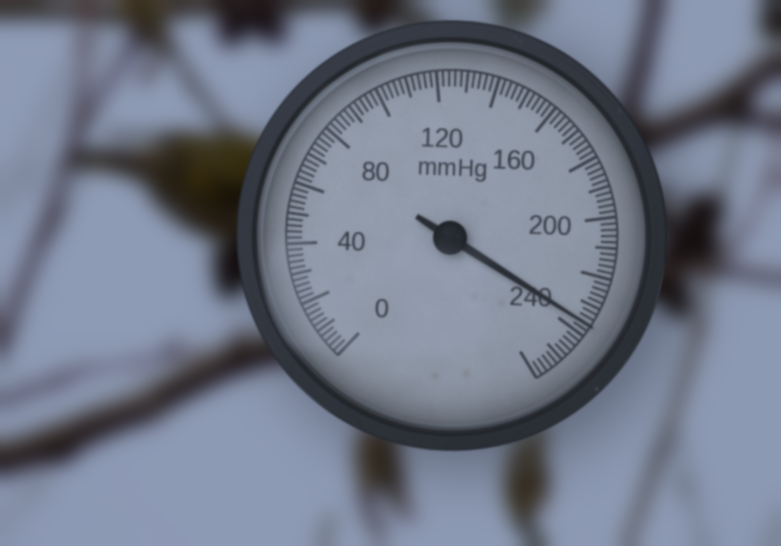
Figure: 236,mmHg
